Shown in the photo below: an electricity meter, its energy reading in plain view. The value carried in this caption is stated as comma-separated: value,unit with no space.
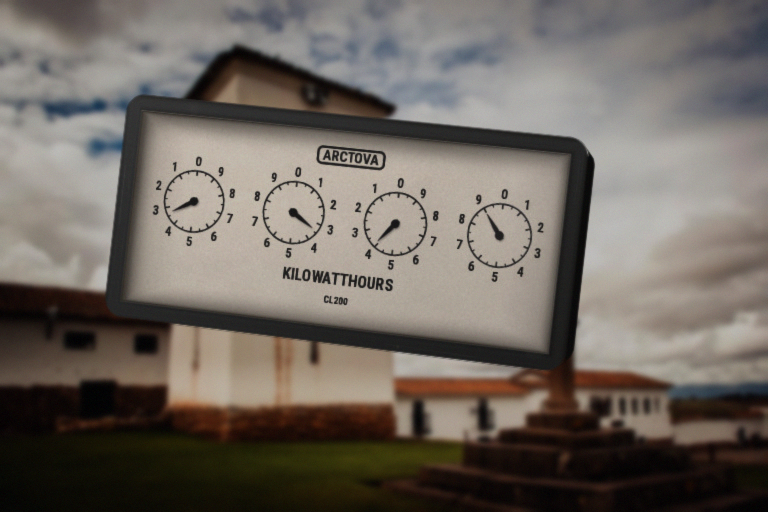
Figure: 3339,kWh
